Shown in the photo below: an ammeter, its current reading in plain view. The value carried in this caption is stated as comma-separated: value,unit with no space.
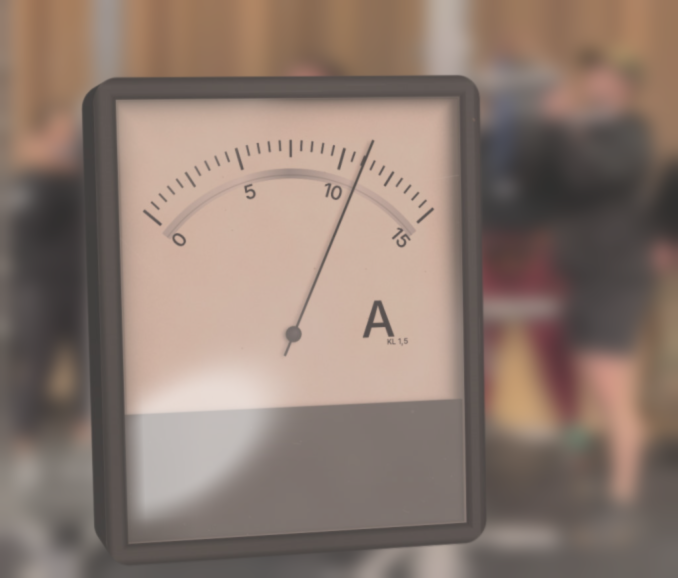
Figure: 11,A
